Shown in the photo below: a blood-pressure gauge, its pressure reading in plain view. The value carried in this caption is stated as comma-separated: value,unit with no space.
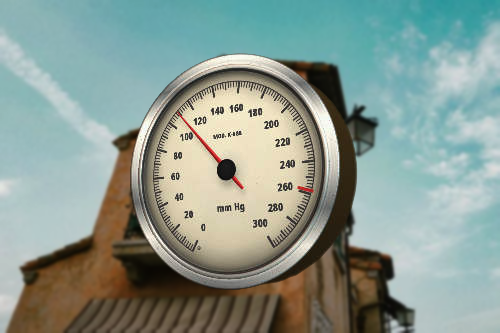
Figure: 110,mmHg
